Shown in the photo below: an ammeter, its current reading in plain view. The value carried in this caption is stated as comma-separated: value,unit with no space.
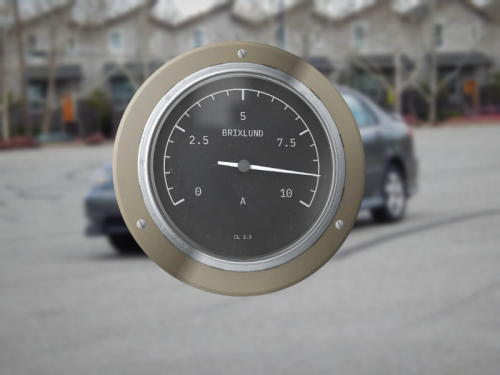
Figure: 9,A
